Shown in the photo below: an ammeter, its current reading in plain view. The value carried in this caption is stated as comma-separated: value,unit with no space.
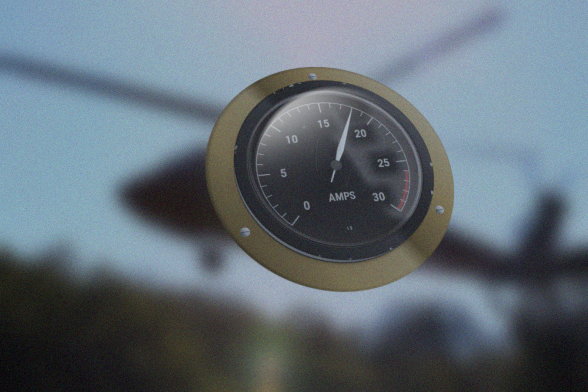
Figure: 18,A
